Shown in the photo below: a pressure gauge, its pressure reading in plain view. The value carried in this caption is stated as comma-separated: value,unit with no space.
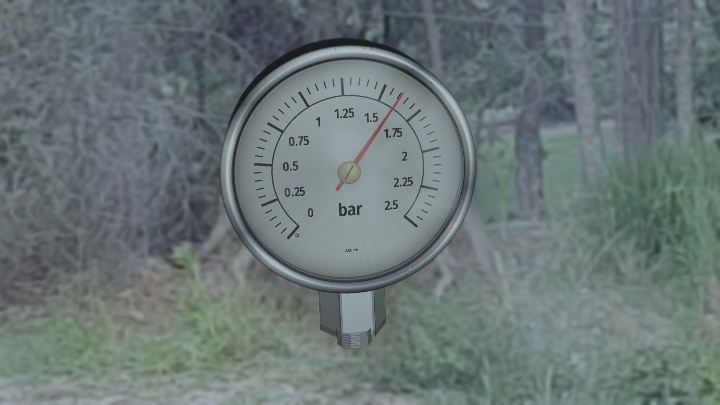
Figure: 1.6,bar
